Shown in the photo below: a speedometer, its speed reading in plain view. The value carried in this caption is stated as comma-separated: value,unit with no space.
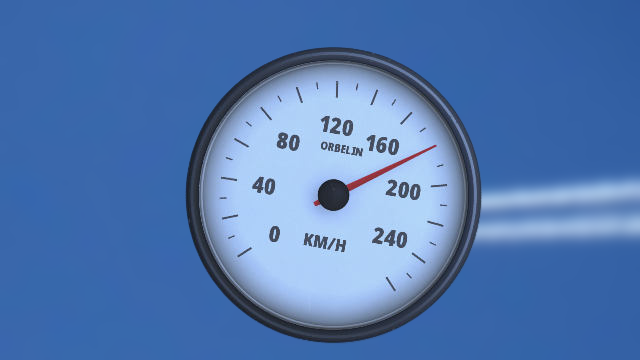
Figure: 180,km/h
